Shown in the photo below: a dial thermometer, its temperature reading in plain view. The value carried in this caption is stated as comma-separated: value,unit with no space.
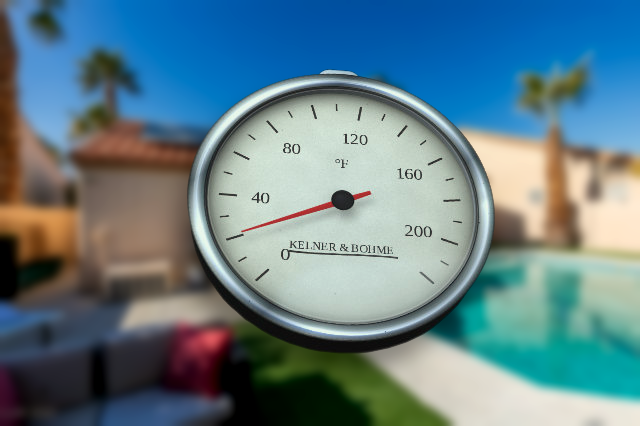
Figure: 20,°F
